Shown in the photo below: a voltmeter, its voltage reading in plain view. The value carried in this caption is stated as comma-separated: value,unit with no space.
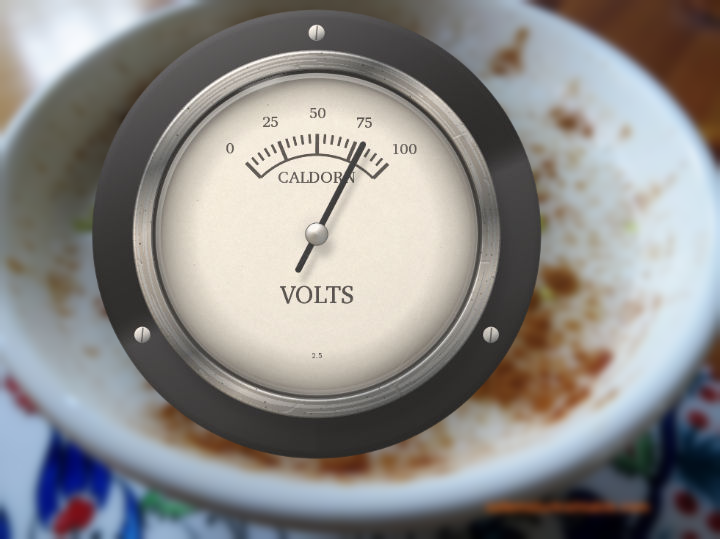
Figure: 80,V
